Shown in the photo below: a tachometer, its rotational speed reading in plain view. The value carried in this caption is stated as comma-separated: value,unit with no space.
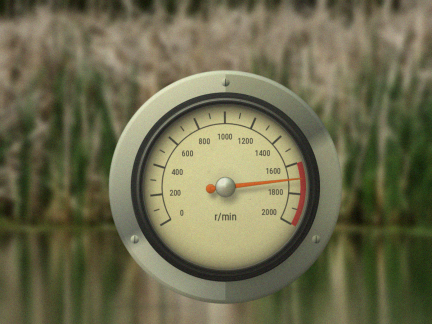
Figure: 1700,rpm
